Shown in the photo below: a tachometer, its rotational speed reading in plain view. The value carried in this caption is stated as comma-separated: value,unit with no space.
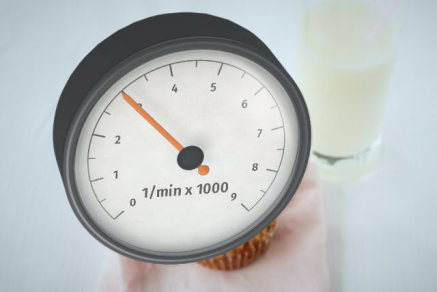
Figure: 3000,rpm
